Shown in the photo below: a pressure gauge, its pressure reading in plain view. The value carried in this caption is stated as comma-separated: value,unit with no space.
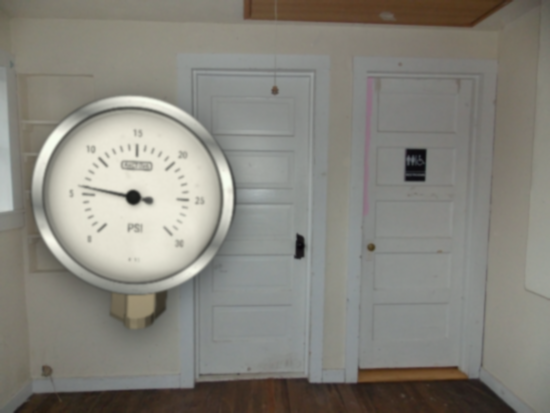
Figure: 6,psi
